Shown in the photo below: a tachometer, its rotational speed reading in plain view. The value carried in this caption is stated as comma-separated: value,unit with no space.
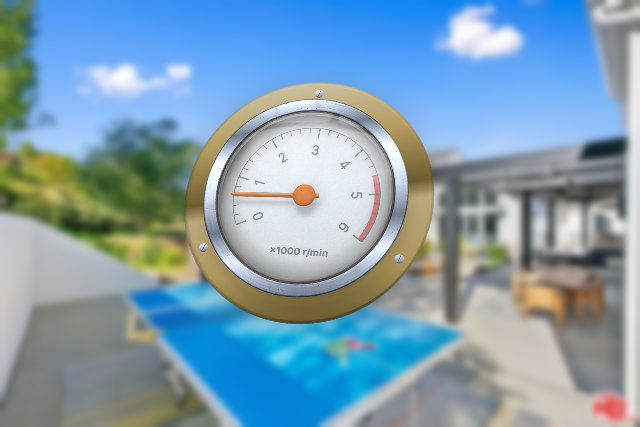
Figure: 600,rpm
